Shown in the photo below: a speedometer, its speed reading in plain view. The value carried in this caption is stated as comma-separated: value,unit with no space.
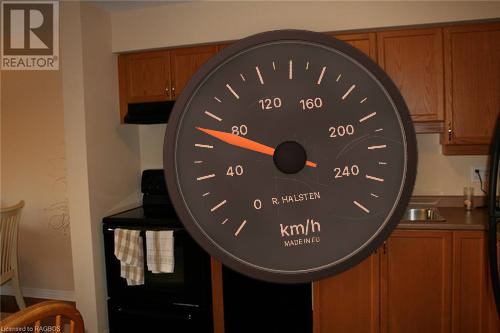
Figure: 70,km/h
